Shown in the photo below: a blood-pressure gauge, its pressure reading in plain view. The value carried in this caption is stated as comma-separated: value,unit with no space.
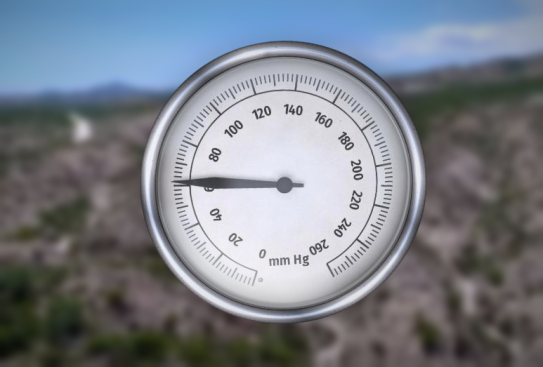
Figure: 62,mmHg
